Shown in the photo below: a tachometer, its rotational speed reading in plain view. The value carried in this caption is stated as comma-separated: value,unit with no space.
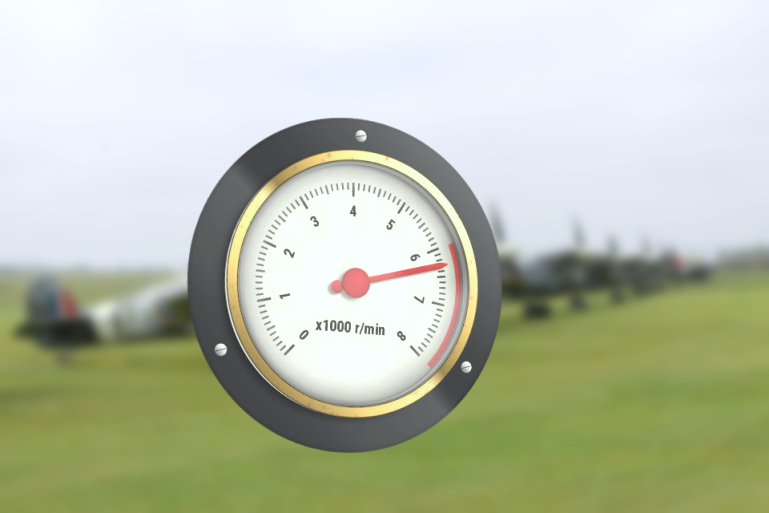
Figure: 6300,rpm
